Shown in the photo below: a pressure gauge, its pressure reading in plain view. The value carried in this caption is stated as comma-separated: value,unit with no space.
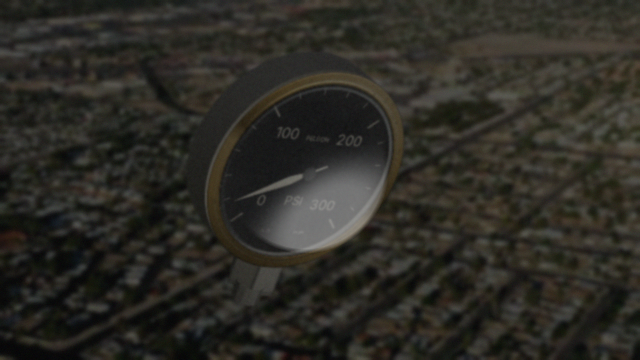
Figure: 20,psi
